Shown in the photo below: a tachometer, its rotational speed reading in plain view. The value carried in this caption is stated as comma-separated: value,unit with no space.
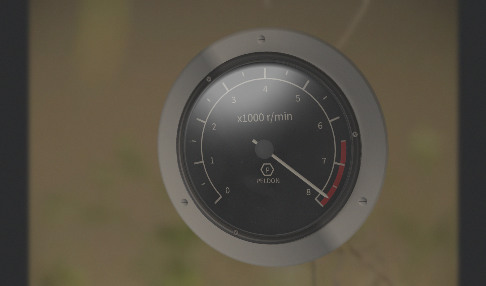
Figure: 7750,rpm
